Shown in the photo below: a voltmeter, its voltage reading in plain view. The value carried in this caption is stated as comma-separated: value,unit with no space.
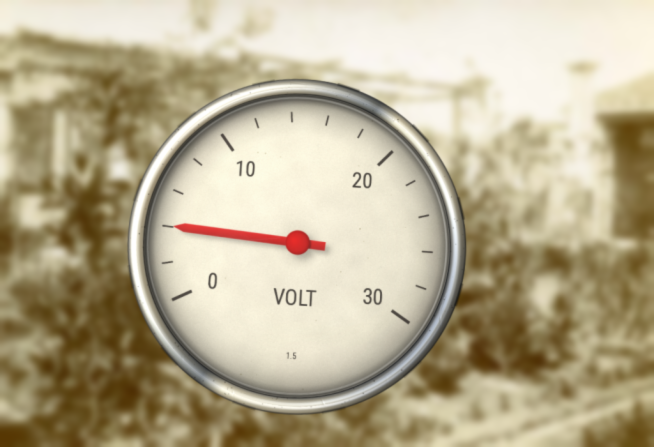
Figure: 4,V
